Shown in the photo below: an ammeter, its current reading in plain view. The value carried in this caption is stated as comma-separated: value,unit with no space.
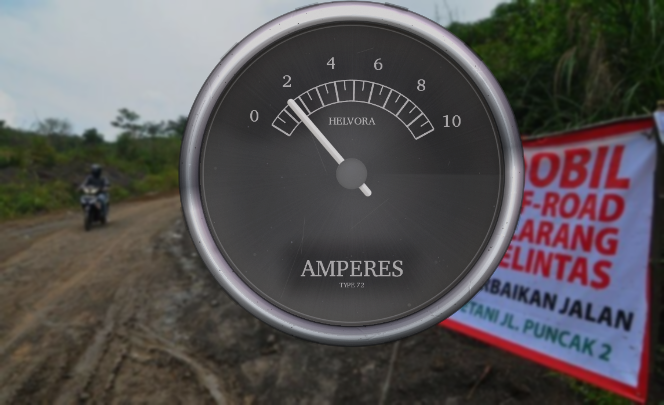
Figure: 1.5,A
